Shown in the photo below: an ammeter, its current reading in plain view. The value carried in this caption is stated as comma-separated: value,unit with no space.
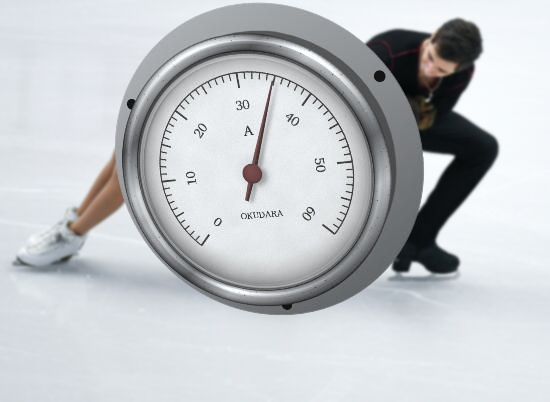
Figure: 35,A
